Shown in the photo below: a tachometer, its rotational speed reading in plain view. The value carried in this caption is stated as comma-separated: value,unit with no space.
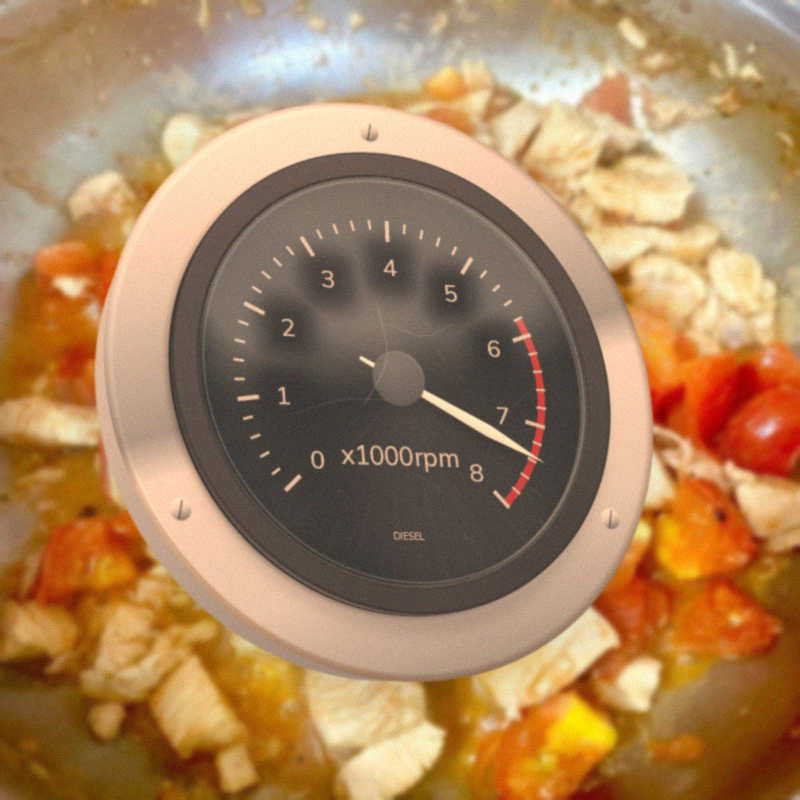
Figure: 7400,rpm
